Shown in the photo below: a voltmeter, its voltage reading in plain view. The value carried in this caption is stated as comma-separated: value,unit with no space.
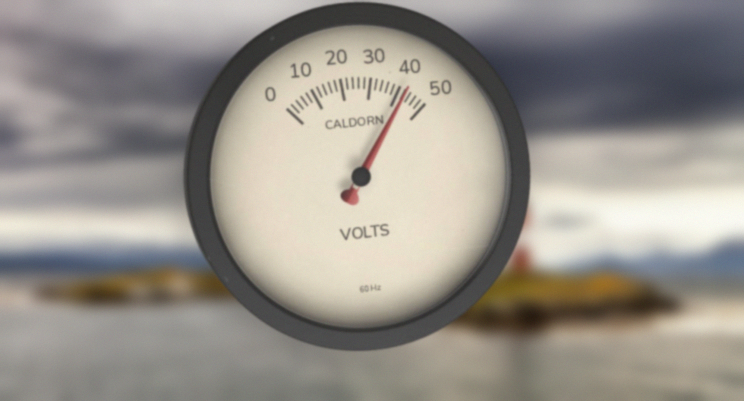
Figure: 42,V
